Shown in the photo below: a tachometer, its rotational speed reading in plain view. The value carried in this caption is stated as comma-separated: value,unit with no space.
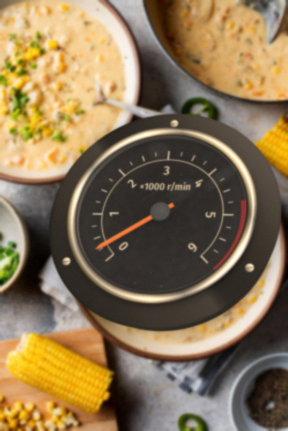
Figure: 250,rpm
